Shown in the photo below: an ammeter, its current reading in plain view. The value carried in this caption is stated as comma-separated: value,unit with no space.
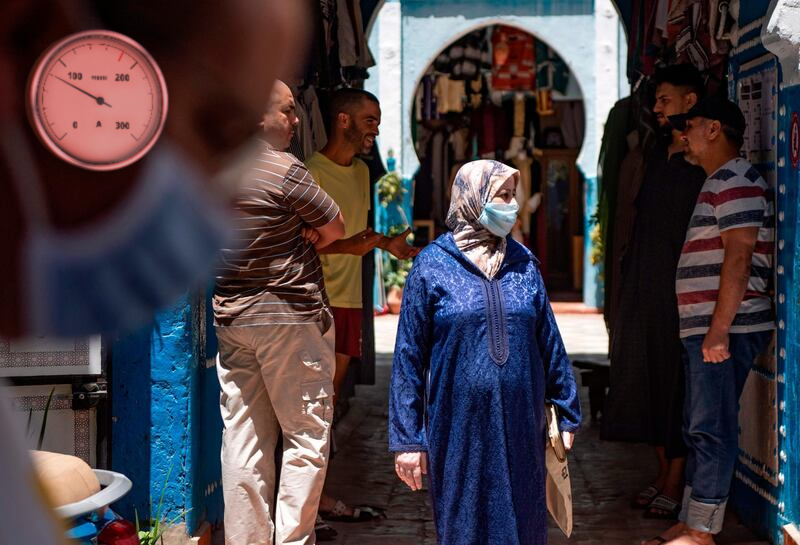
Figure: 80,A
